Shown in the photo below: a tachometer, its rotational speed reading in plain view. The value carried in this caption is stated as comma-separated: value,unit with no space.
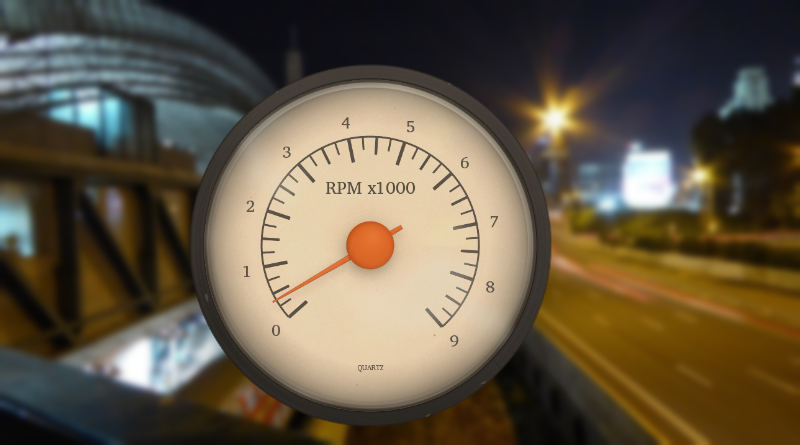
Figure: 375,rpm
